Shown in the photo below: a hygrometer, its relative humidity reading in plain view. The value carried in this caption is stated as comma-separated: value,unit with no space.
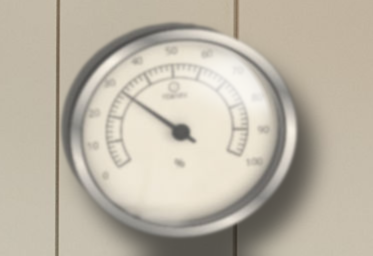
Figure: 30,%
